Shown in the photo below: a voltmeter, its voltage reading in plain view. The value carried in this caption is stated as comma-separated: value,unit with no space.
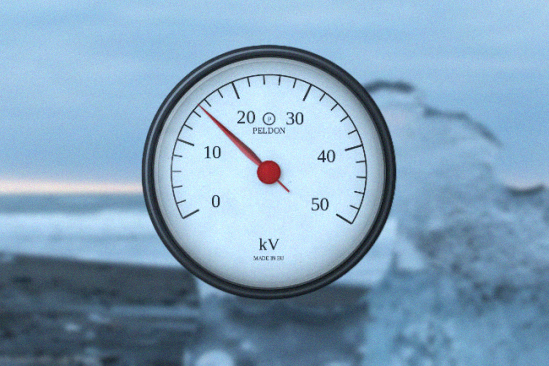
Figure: 15,kV
